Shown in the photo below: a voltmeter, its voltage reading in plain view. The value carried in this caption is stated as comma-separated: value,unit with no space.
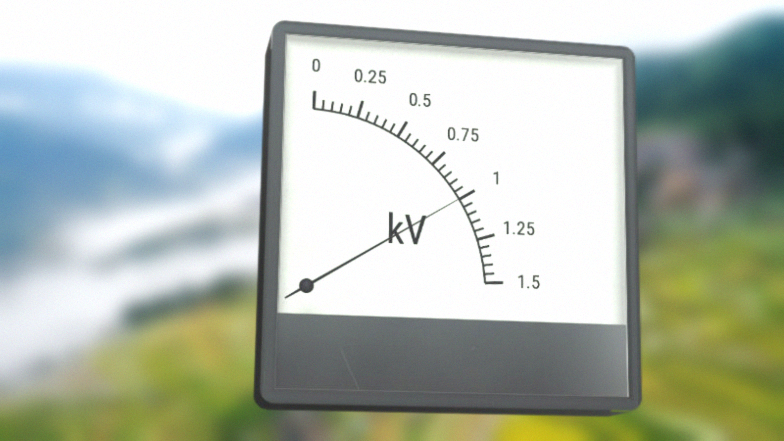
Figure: 1,kV
